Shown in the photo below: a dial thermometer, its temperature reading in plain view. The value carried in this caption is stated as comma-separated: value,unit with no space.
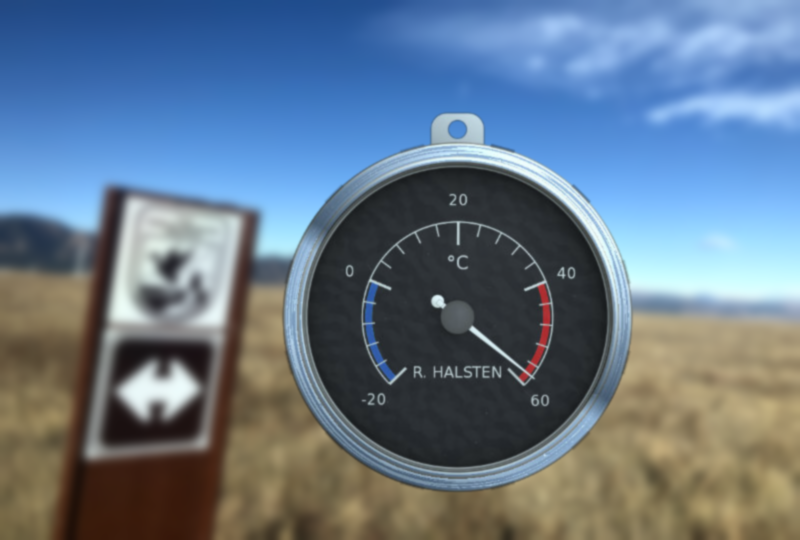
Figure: 58,°C
